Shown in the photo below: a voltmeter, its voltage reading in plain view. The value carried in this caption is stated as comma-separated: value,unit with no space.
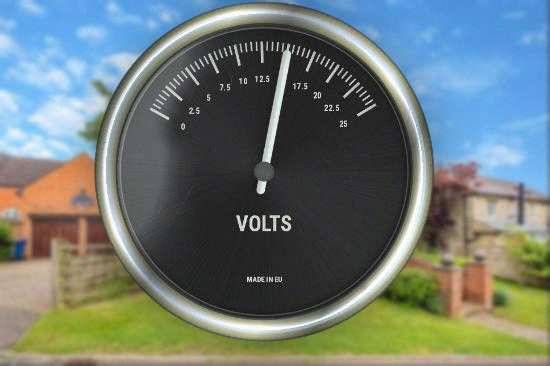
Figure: 15,V
